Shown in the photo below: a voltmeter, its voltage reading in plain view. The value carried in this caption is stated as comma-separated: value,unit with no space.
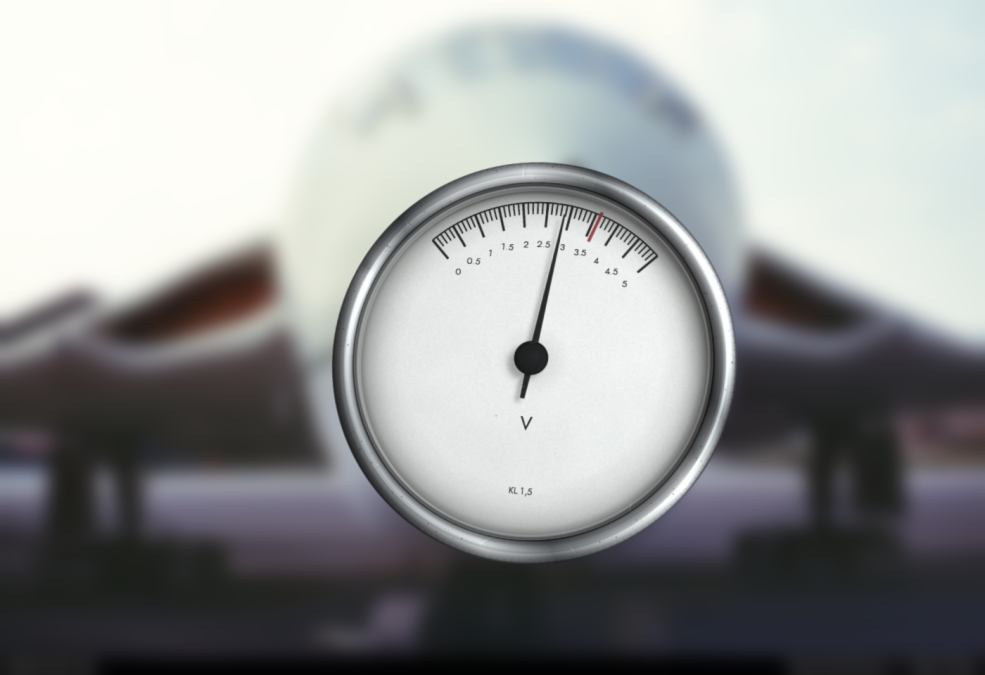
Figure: 2.9,V
